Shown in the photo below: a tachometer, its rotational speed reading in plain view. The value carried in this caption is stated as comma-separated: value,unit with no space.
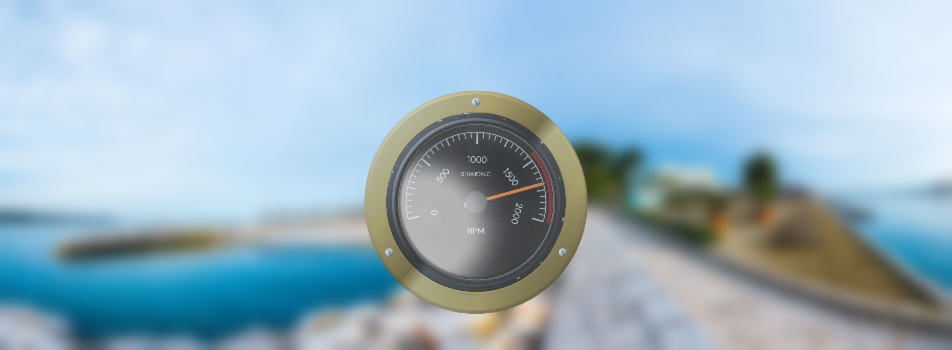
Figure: 1700,rpm
